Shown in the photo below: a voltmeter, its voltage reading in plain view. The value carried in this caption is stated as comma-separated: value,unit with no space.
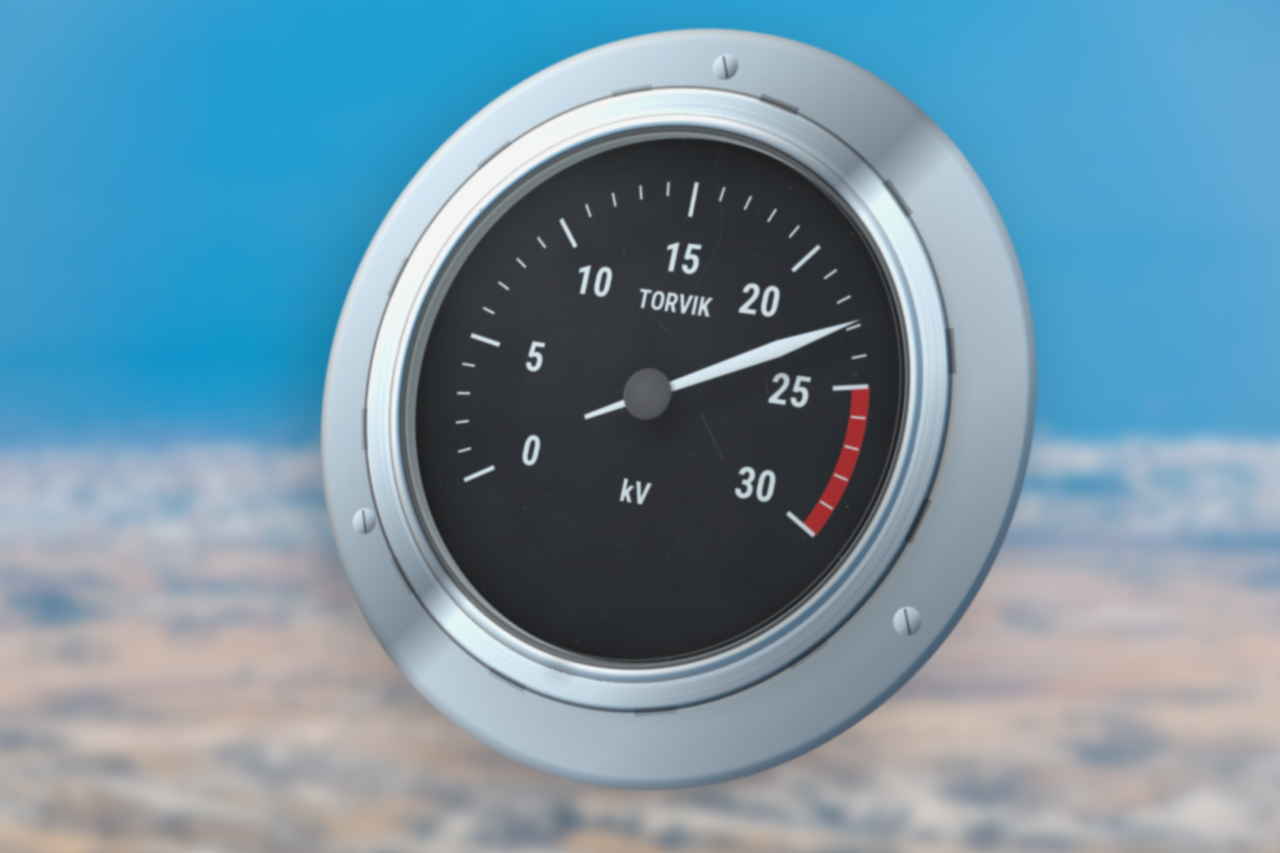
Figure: 23,kV
